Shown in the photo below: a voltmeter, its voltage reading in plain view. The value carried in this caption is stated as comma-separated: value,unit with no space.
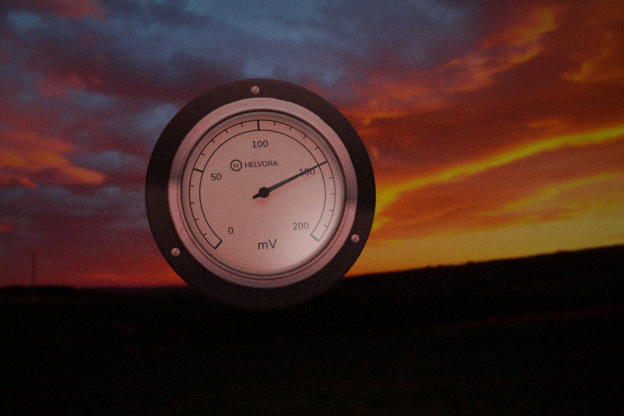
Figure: 150,mV
